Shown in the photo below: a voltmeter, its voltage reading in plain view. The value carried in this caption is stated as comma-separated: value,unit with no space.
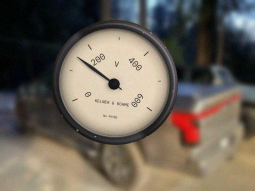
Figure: 150,V
